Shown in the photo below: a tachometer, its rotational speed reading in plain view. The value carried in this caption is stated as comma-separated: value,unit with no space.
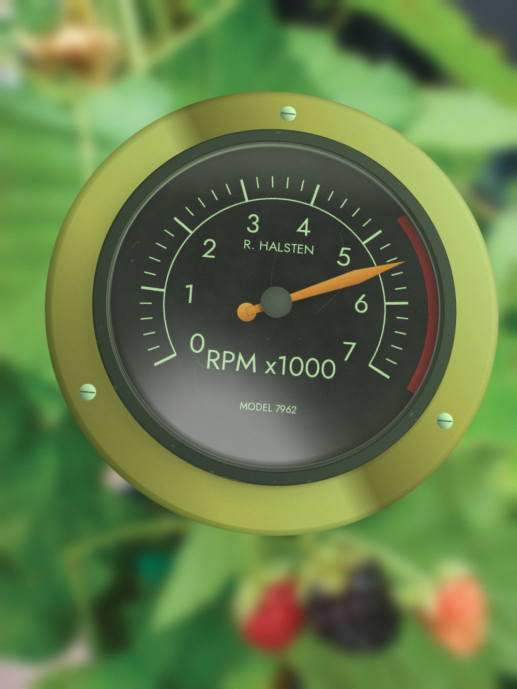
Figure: 5500,rpm
